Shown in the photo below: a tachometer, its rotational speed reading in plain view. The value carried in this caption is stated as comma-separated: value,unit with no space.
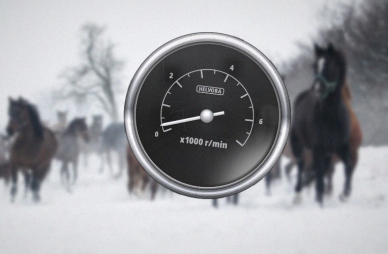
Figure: 250,rpm
